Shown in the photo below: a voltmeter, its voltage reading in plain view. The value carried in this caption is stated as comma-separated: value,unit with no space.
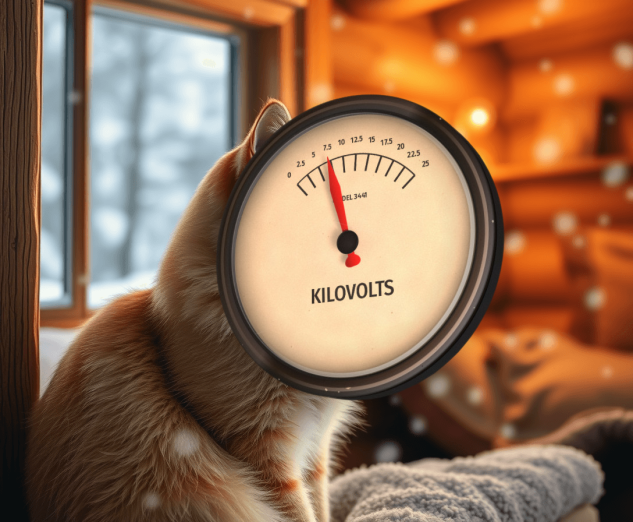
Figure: 7.5,kV
